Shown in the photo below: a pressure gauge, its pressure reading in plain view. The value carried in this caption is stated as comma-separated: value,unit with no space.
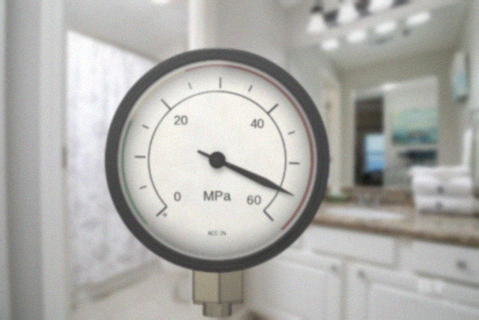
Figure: 55,MPa
